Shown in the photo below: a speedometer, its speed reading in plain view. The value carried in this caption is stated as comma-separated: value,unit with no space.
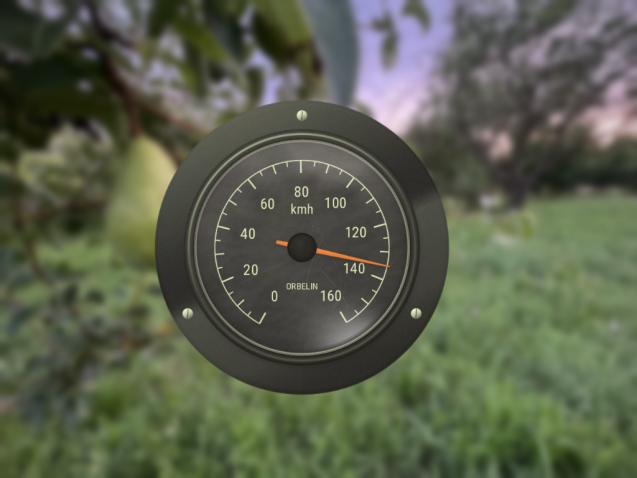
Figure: 135,km/h
